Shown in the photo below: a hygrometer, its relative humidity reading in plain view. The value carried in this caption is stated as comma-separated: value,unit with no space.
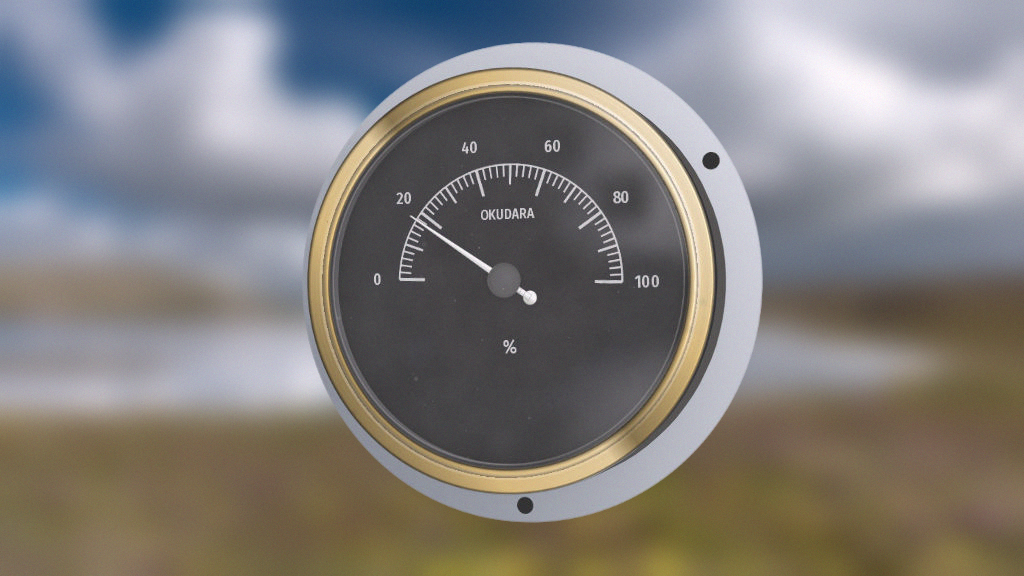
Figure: 18,%
